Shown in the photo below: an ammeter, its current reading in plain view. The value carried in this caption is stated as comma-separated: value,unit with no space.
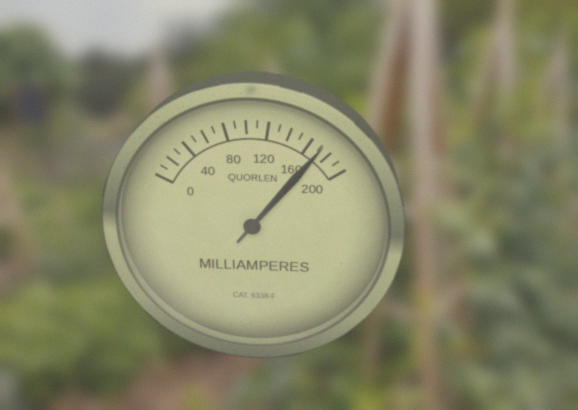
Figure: 170,mA
